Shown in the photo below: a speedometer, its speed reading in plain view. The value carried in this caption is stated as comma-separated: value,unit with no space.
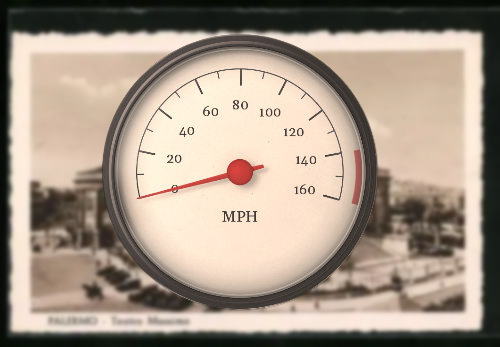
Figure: 0,mph
